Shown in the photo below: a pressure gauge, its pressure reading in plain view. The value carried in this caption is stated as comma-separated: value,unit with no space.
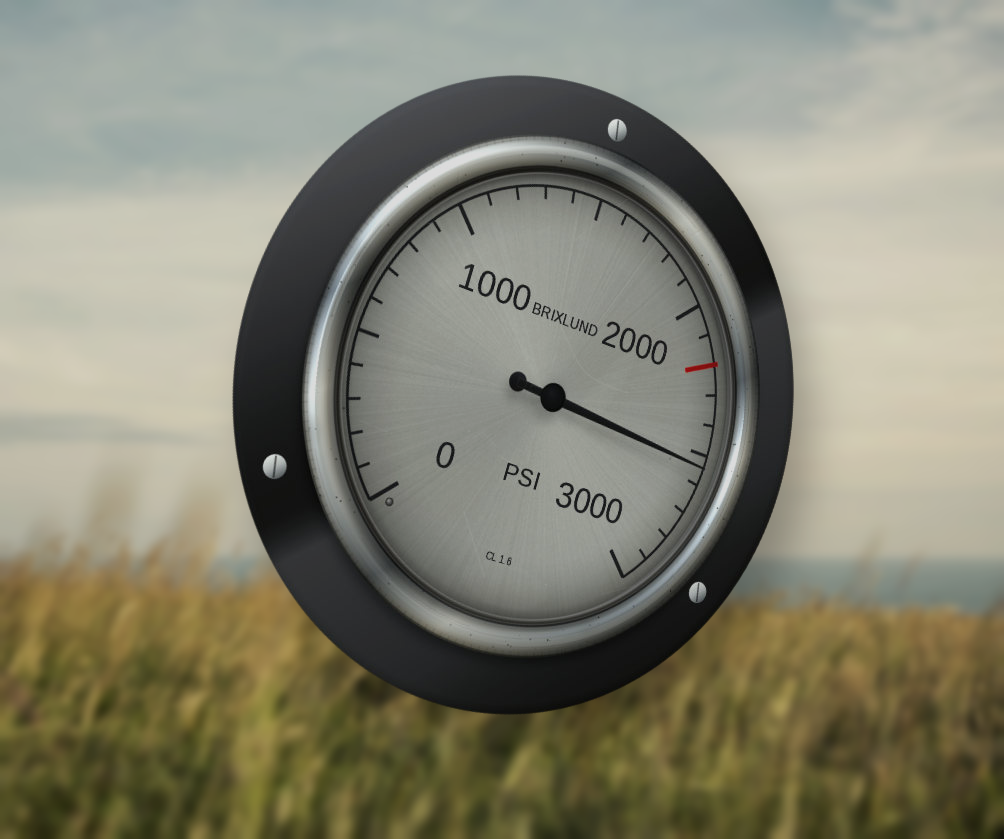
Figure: 2550,psi
